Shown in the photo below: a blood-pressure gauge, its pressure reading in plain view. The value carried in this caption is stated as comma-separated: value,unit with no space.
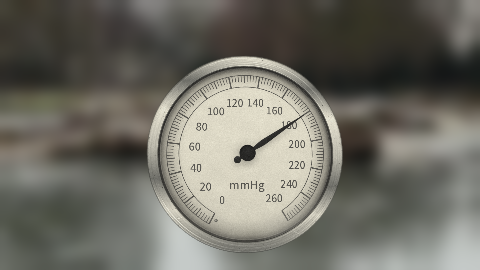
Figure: 180,mmHg
